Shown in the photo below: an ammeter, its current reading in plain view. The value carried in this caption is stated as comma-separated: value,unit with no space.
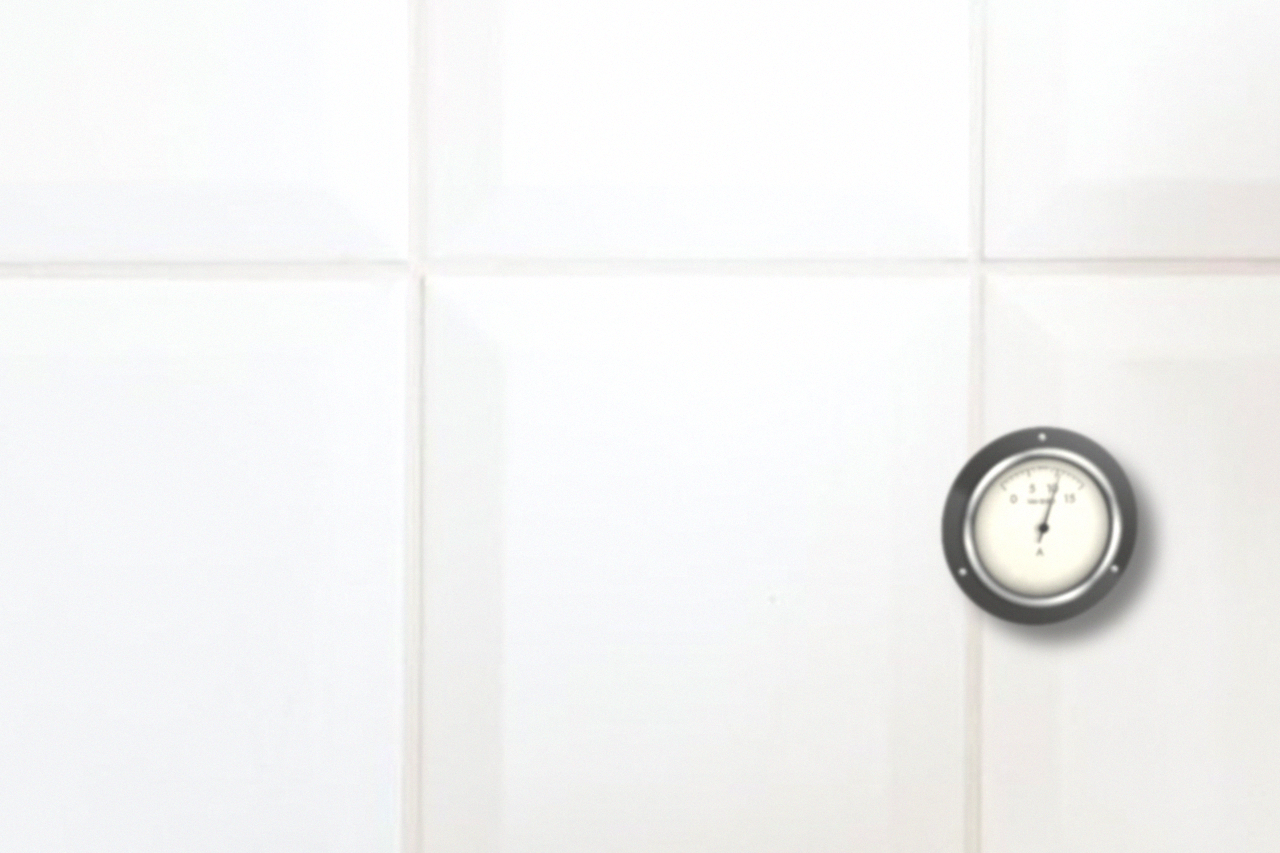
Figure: 10,A
